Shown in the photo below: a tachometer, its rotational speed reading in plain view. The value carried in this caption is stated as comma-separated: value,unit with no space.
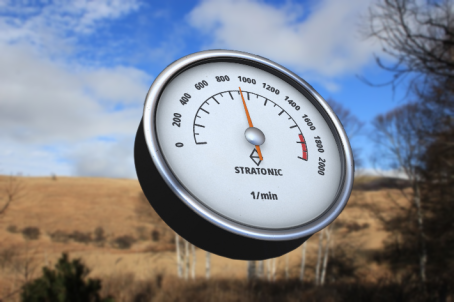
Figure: 900,rpm
